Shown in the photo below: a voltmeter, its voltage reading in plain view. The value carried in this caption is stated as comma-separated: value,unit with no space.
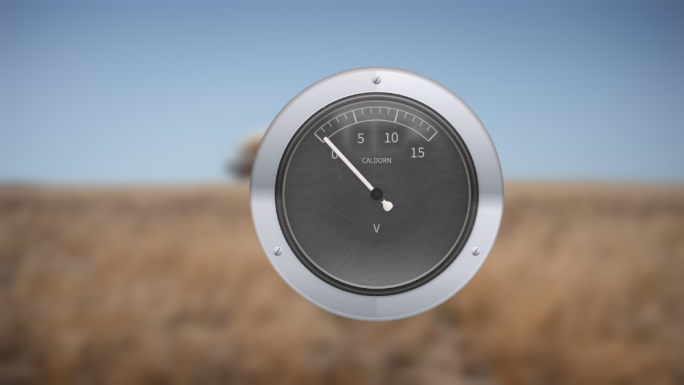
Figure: 0.5,V
